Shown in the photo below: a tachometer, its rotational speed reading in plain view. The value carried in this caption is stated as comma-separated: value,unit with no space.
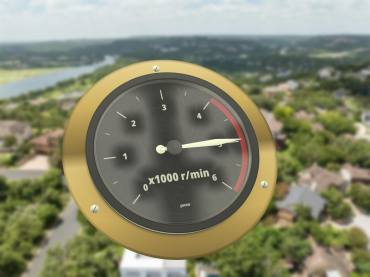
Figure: 5000,rpm
